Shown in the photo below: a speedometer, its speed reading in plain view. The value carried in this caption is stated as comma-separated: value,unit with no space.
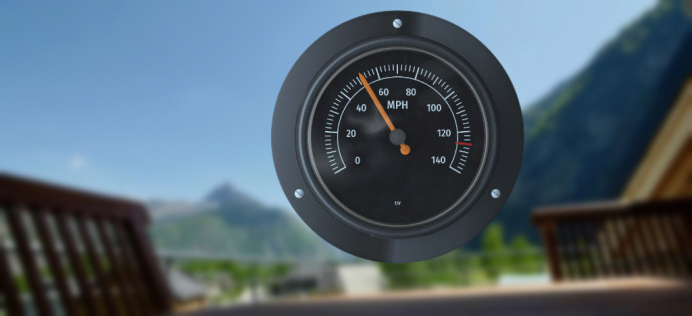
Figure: 52,mph
